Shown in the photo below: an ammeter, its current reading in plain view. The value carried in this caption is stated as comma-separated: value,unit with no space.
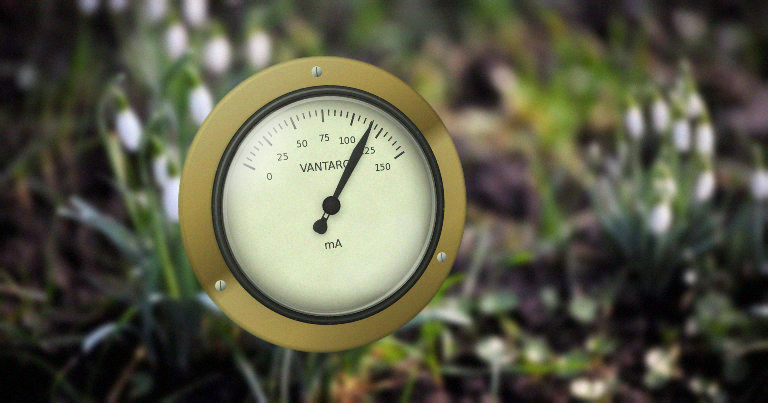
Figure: 115,mA
